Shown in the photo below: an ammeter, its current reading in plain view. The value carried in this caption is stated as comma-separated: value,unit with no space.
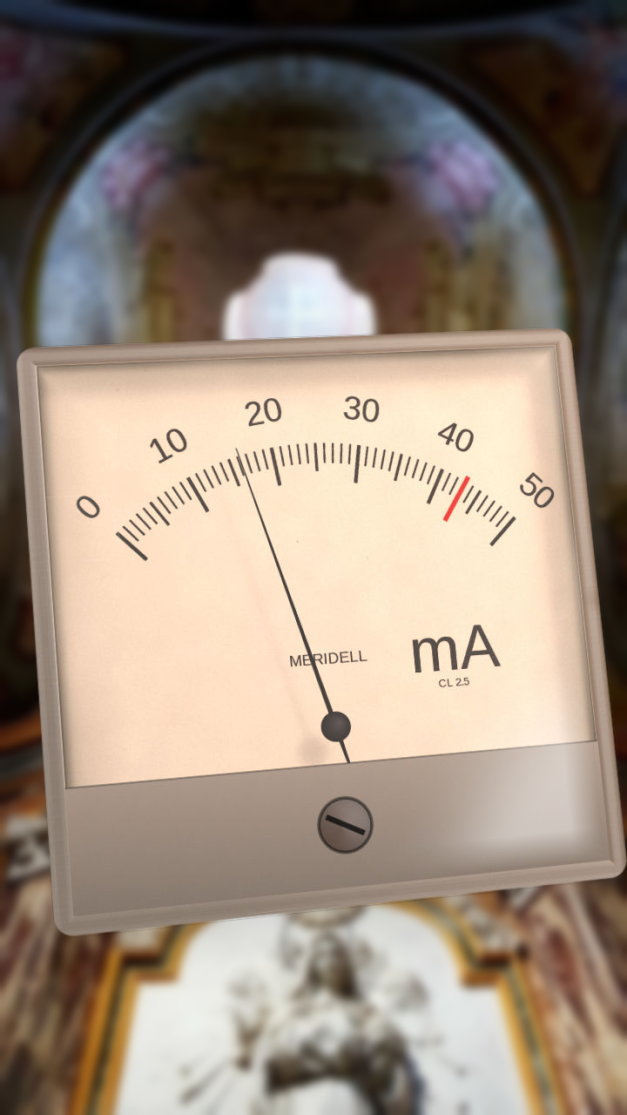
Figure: 16,mA
